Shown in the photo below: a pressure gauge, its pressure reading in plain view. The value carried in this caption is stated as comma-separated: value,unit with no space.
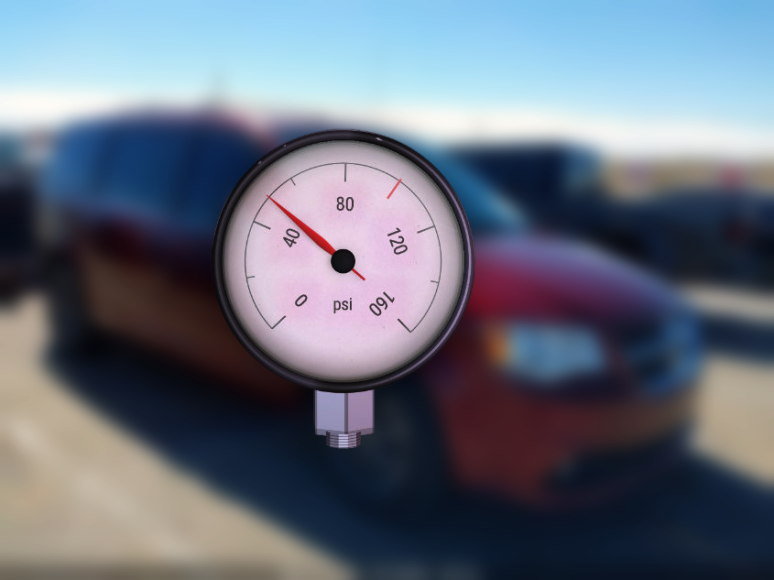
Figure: 50,psi
